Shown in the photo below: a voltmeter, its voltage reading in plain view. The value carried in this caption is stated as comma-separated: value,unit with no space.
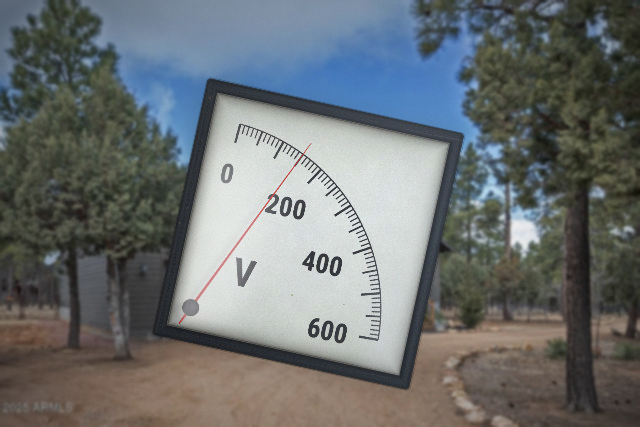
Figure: 150,V
